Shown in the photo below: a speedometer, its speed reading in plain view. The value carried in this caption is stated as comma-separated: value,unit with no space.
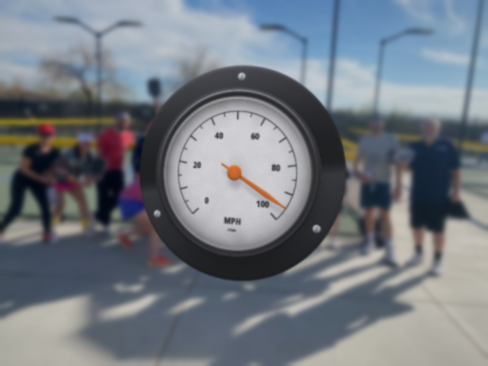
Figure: 95,mph
